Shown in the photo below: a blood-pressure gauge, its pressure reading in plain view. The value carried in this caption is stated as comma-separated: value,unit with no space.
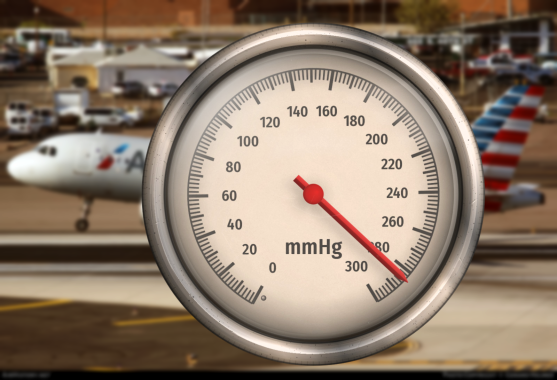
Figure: 284,mmHg
